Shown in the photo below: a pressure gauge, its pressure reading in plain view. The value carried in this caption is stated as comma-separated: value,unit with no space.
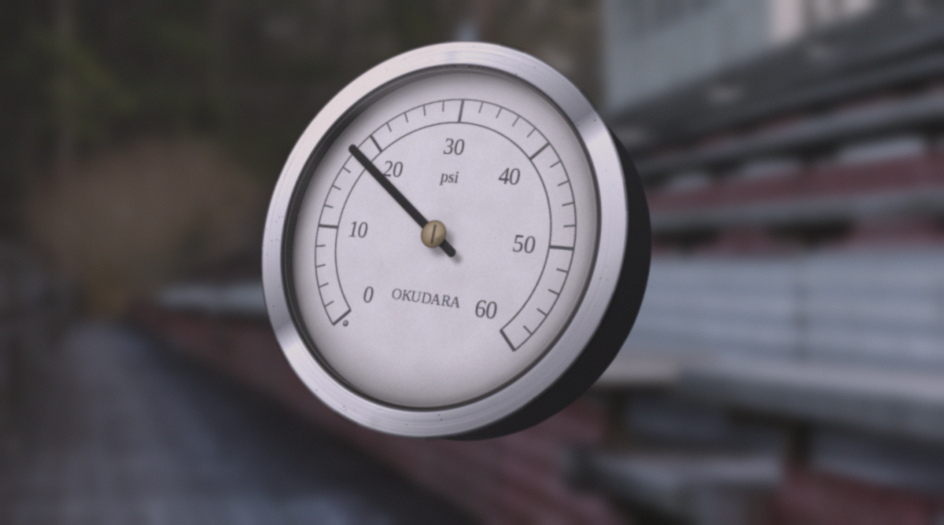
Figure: 18,psi
